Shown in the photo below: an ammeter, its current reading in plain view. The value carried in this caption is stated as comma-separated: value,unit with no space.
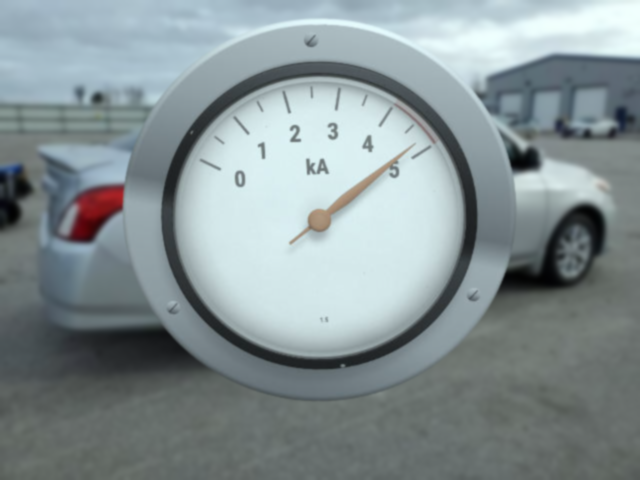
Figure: 4.75,kA
